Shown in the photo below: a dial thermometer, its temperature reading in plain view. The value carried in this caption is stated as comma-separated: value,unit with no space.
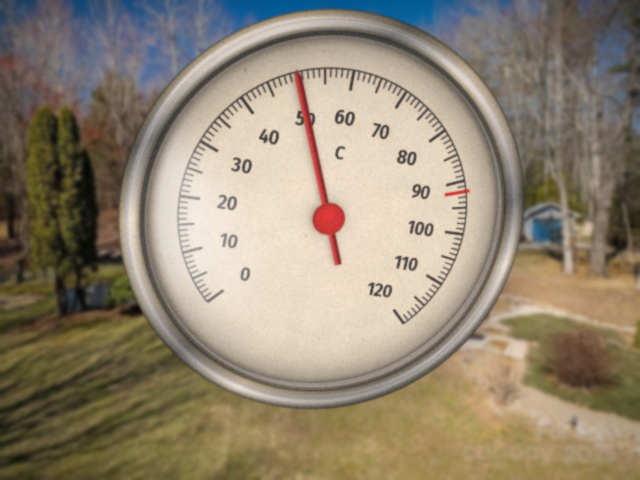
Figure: 50,°C
